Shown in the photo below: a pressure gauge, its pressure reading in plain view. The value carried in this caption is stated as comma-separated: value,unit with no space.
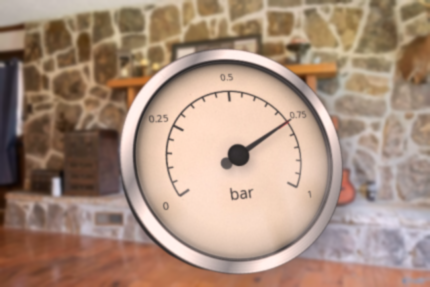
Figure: 0.75,bar
